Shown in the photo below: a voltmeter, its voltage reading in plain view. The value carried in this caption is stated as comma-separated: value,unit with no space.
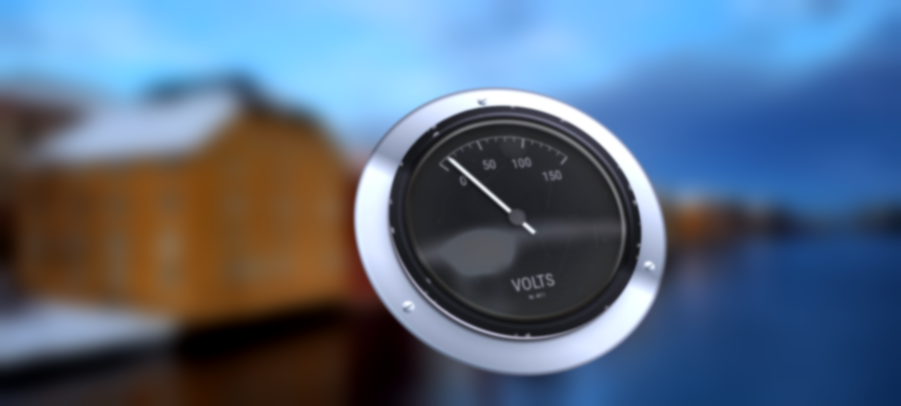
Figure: 10,V
